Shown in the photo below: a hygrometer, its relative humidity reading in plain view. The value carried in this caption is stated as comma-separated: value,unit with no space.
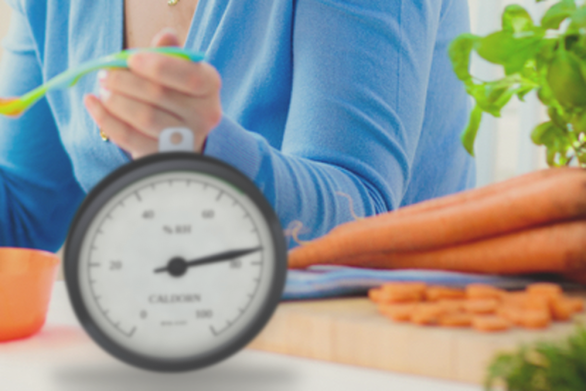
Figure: 76,%
